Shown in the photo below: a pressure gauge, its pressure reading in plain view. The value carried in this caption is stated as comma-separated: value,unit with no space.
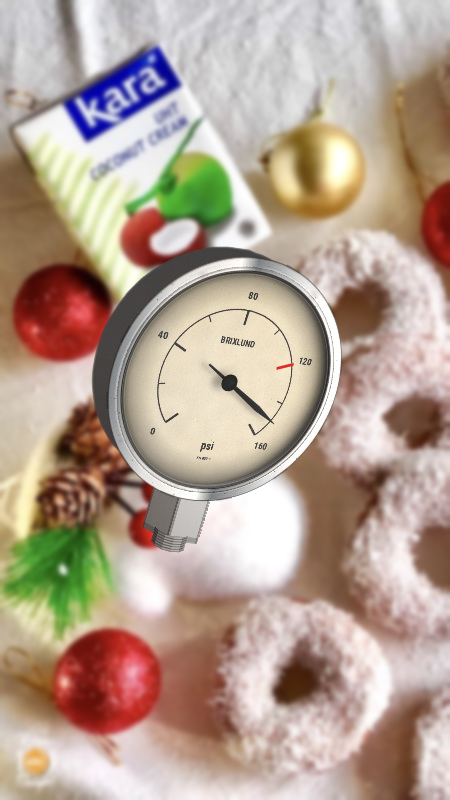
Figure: 150,psi
